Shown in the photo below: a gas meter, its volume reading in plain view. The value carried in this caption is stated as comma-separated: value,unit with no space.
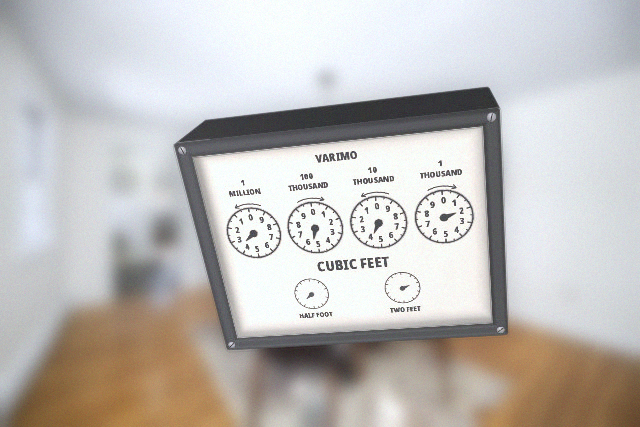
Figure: 354200,ft³
